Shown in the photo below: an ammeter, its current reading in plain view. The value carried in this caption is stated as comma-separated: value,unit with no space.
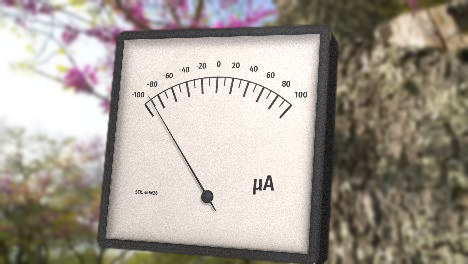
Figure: -90,µA
